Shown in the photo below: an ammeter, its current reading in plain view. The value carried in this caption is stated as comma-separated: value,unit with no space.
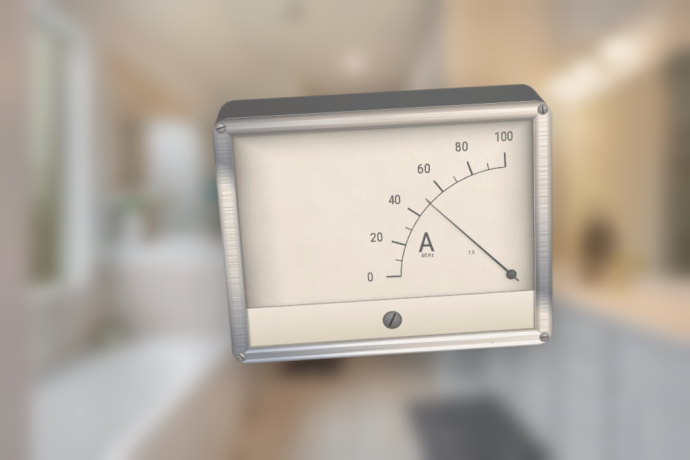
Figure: 50,A
